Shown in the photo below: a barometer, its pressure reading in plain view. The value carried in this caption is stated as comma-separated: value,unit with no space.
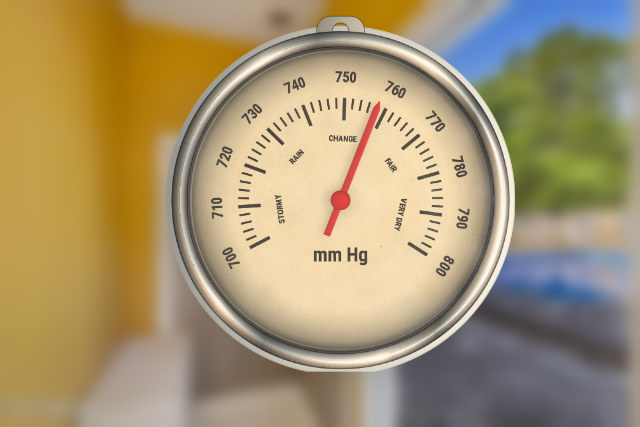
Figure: 758,mmHg
